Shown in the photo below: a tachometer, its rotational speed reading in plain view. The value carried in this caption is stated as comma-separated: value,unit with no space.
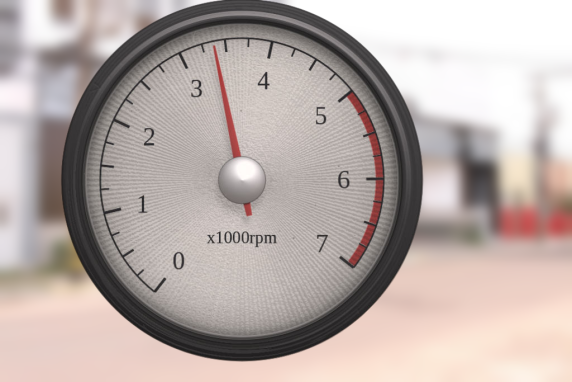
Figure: 3375,rpm
